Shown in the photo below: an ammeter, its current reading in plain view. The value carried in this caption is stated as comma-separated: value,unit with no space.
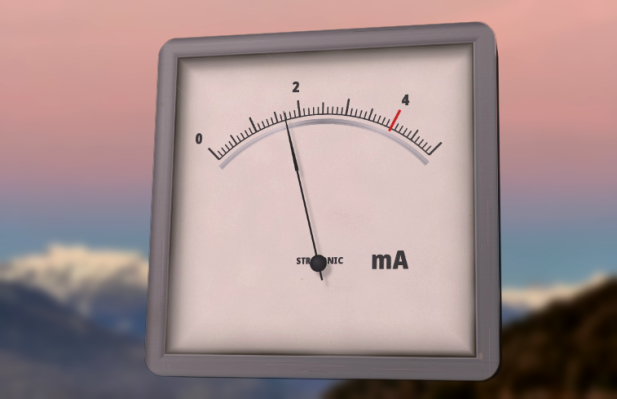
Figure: 1.7,mA
